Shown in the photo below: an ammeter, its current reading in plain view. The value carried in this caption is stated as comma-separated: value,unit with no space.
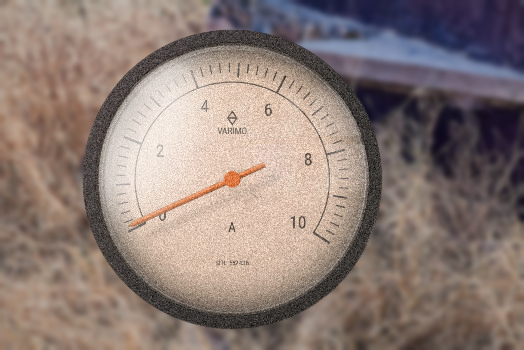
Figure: 0.1,A
